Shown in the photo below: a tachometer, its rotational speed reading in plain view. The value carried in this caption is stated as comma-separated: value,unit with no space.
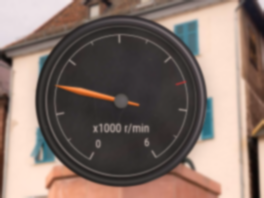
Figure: 1500,rpm
